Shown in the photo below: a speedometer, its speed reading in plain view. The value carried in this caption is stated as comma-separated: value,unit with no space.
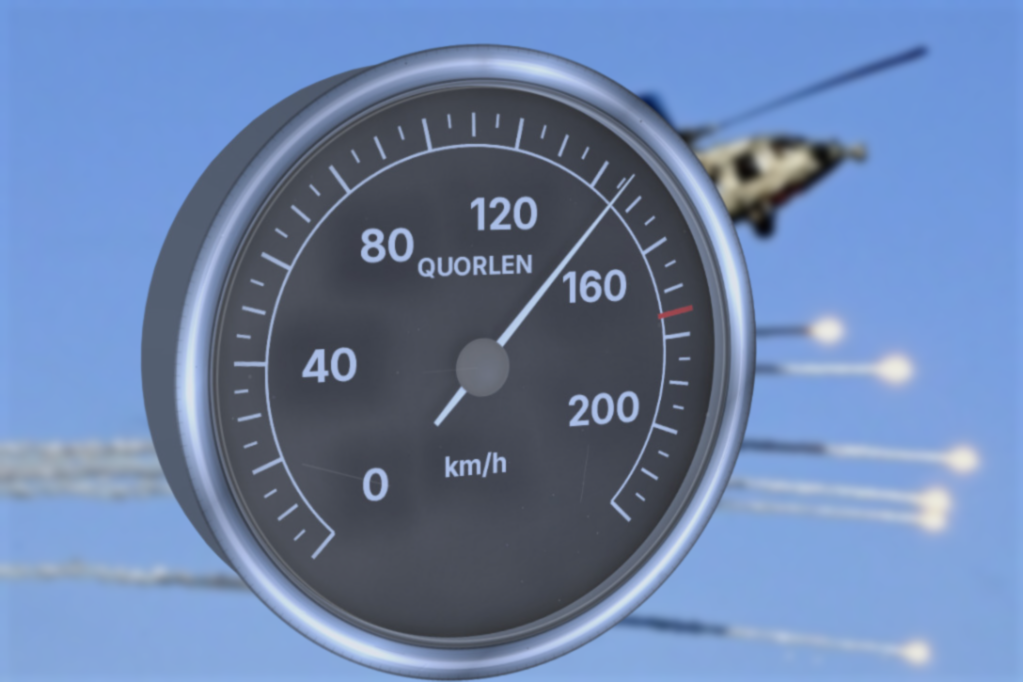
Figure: 145,km/h
